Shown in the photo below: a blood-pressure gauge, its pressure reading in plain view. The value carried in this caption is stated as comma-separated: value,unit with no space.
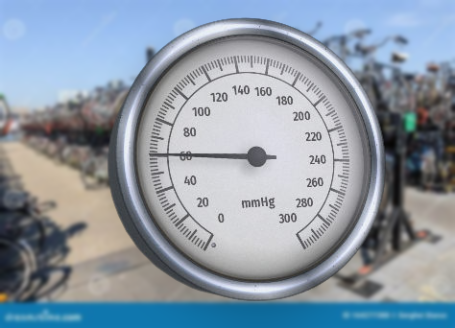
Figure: 60,mmHg
